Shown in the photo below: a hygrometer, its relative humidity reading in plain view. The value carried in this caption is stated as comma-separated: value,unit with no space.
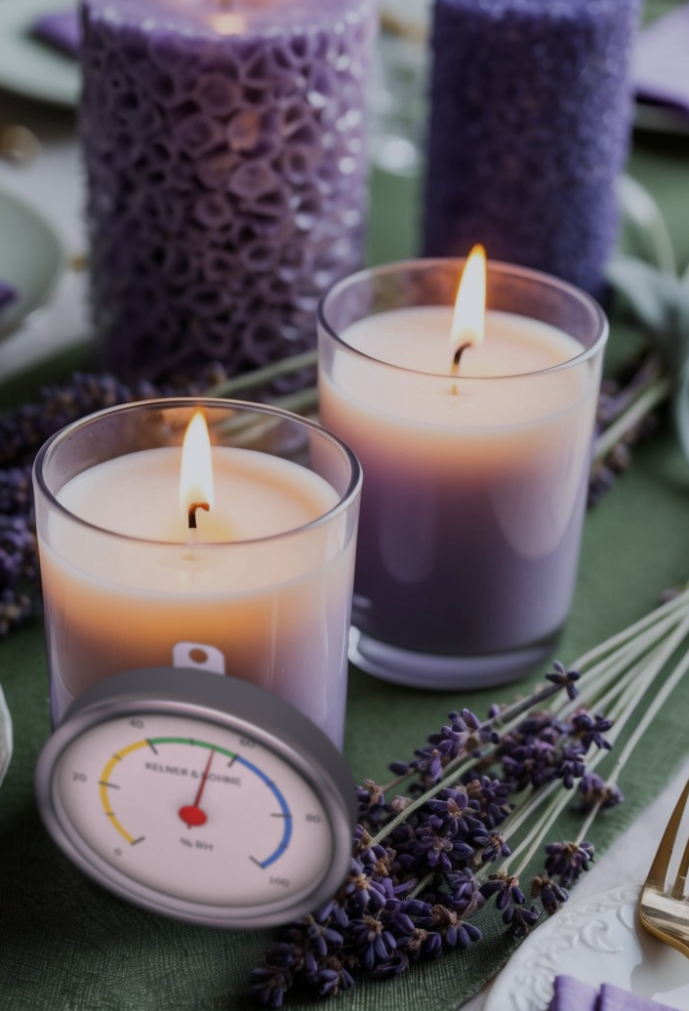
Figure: 55,%
